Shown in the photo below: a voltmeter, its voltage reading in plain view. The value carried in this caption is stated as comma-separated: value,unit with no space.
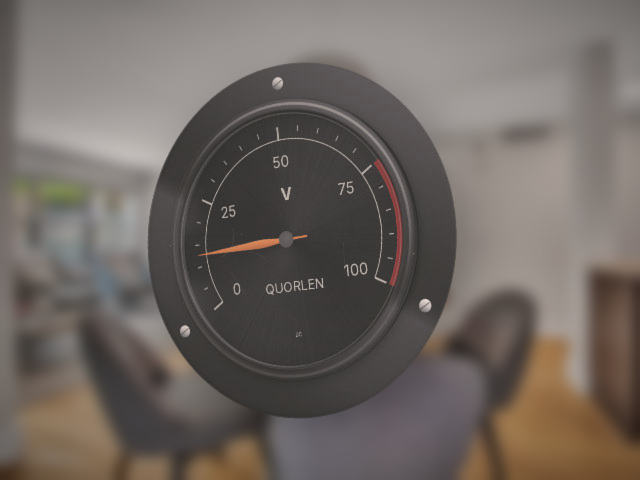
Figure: 12.5,V
